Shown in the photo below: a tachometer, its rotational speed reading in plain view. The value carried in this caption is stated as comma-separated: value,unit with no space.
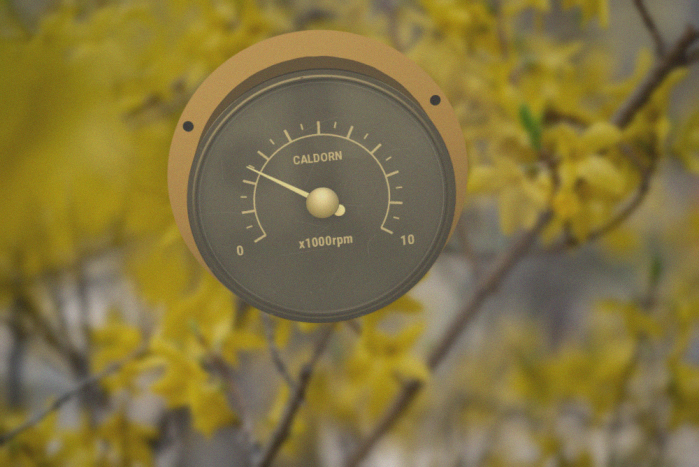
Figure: 2500,rpm
